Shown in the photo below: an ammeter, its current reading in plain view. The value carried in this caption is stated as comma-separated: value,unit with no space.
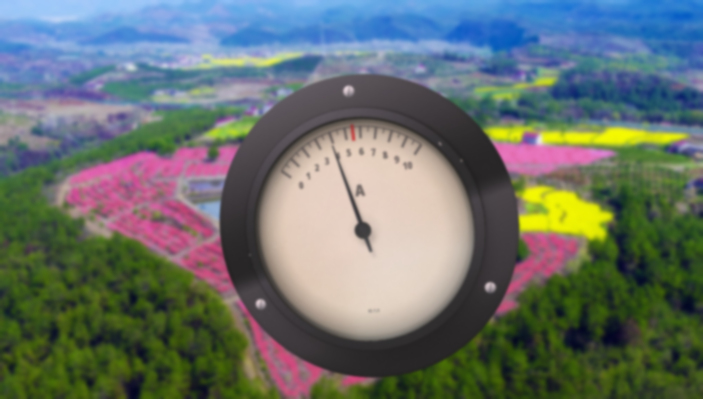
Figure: 4,A
